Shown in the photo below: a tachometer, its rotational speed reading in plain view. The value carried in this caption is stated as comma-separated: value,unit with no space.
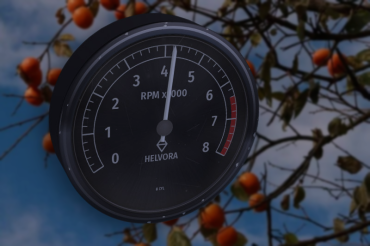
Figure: 4200,rpm
